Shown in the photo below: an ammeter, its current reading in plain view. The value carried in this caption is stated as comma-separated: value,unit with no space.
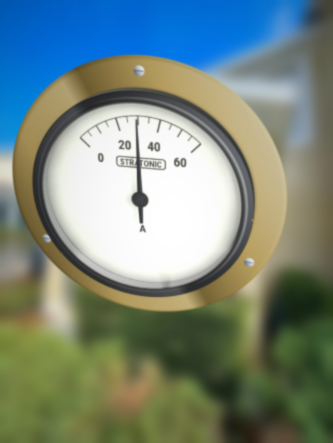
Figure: 30,A
